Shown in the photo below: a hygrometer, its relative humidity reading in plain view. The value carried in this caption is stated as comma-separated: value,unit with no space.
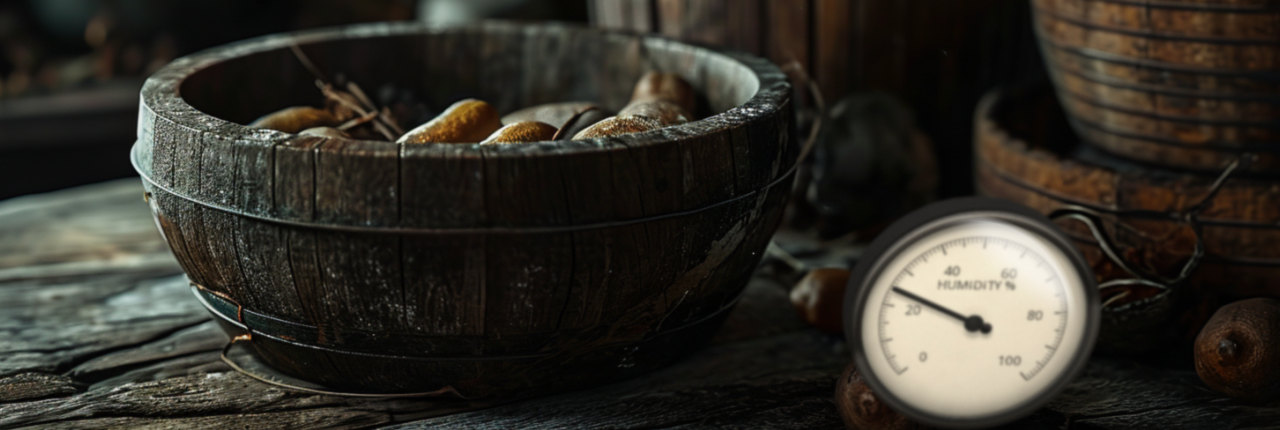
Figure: 25,%
